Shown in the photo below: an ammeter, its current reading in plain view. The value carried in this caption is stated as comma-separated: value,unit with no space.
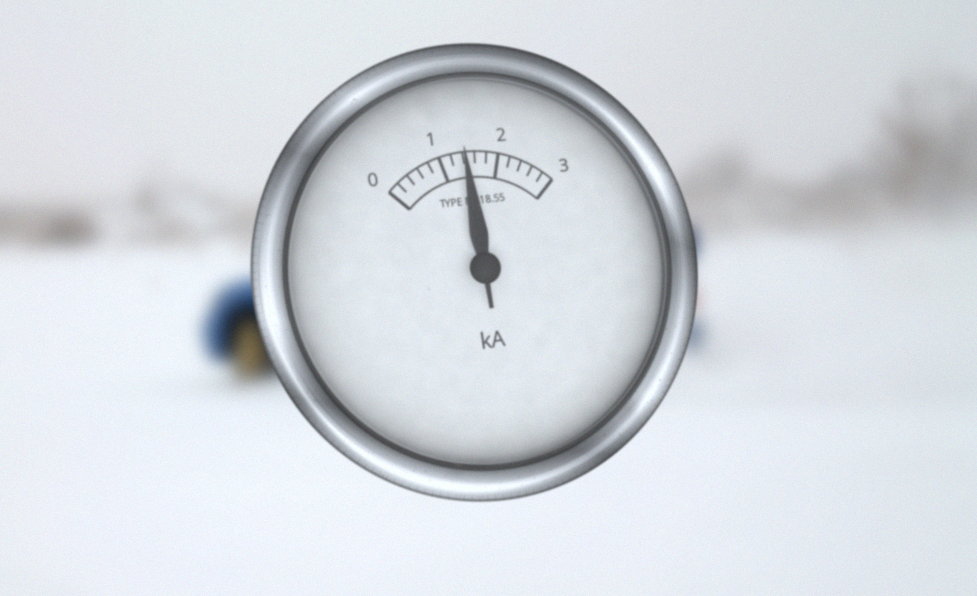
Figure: 1.4,kA
